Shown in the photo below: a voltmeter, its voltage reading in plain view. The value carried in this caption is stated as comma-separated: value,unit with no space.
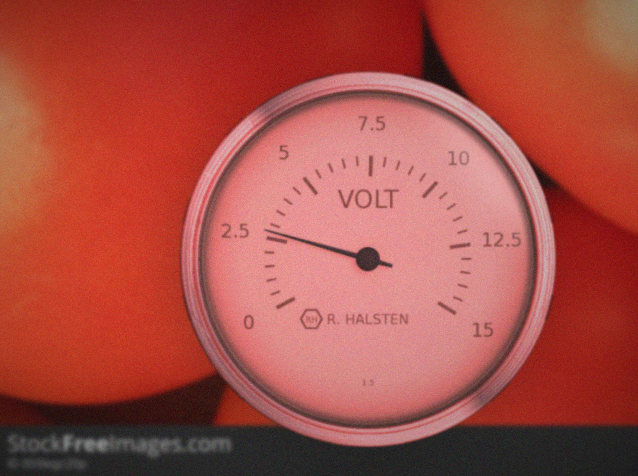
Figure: 2.75,V
